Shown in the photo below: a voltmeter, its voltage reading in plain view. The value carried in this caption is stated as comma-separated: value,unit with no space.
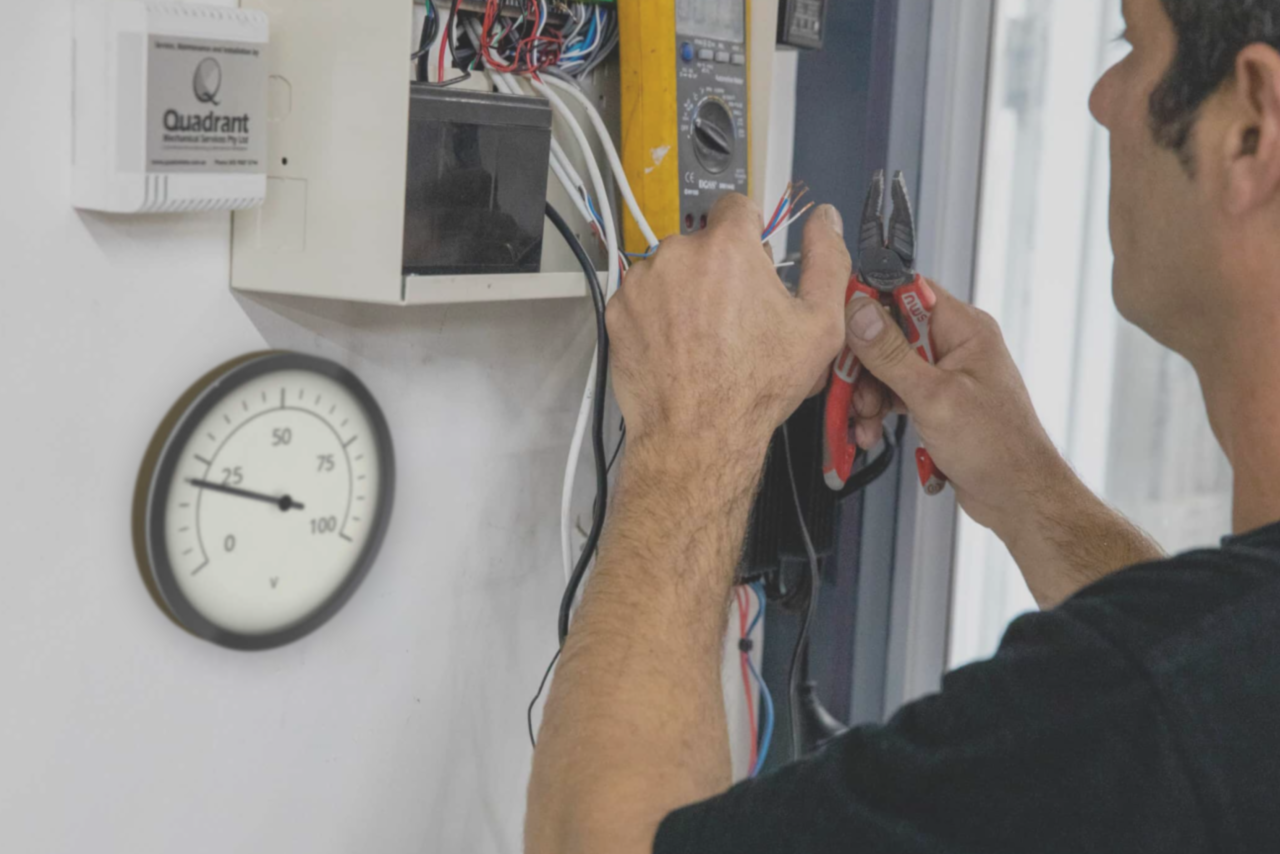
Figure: 20,V
